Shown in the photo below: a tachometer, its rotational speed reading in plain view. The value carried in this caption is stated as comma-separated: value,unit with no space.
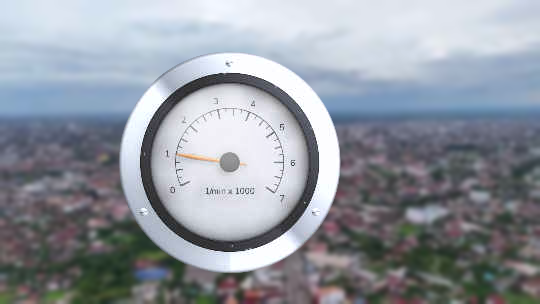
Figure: 1000,rpm
